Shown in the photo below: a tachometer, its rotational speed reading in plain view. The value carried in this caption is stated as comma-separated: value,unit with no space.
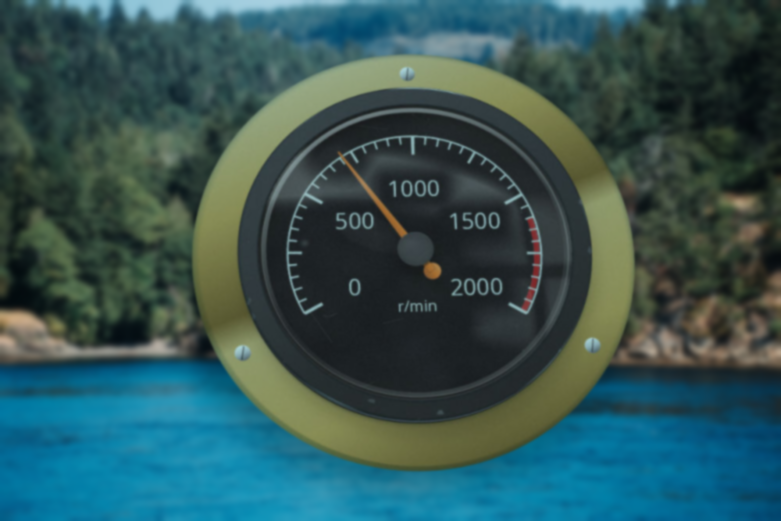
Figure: 700,rpm
